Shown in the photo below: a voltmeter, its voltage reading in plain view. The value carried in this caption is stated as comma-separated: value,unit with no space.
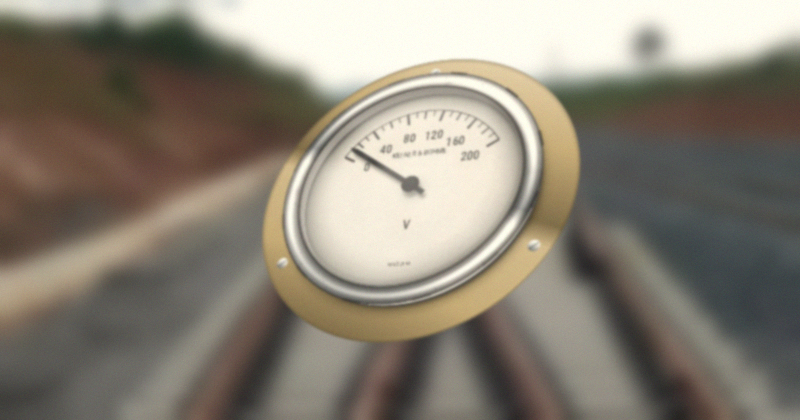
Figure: 10,V
